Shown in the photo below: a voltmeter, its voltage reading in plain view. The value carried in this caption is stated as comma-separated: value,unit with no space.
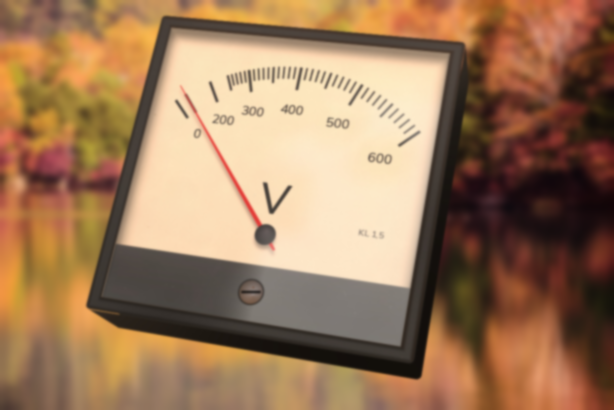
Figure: 100,V
